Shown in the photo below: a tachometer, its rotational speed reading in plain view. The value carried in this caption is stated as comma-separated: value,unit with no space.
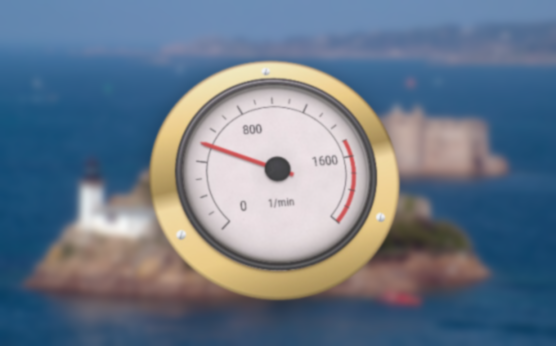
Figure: 500,rpm
